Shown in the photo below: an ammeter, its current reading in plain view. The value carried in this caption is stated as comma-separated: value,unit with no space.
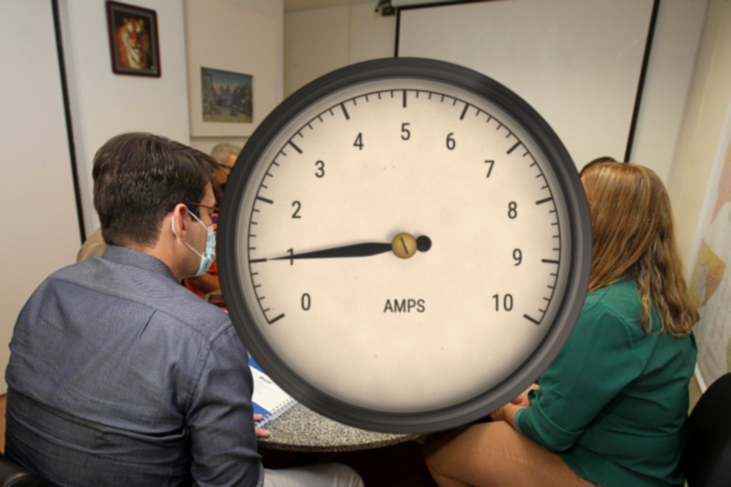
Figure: 1,A
